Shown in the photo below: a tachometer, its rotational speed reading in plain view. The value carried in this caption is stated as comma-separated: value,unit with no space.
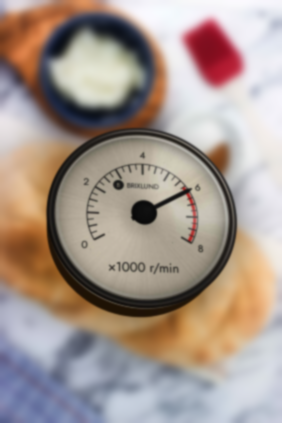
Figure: 6000,rpm
